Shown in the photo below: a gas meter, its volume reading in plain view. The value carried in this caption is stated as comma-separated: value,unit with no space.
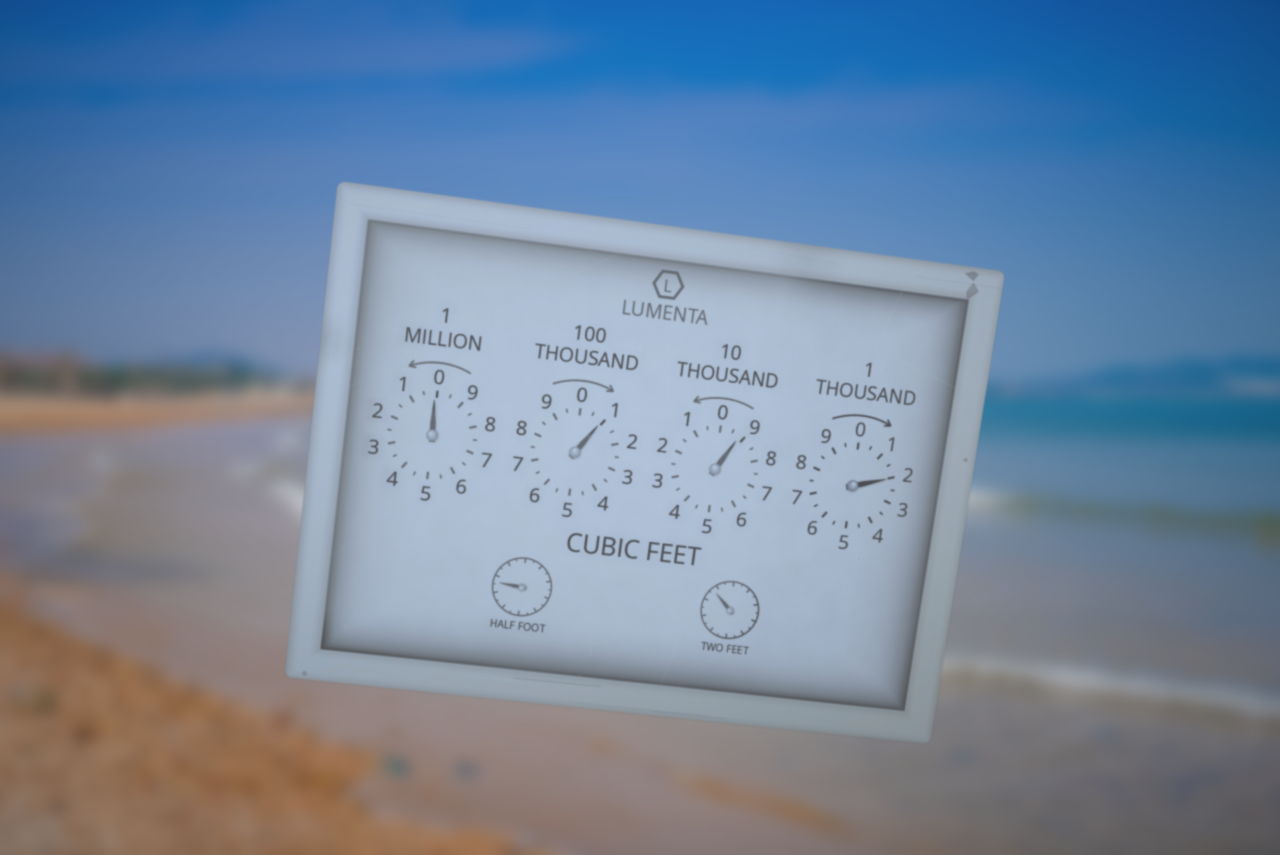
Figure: 9200,ft³
